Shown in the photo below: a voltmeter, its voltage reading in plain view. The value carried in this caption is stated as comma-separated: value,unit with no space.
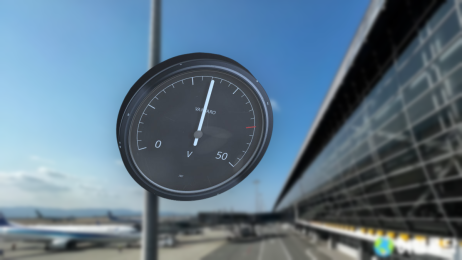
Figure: 24,V
